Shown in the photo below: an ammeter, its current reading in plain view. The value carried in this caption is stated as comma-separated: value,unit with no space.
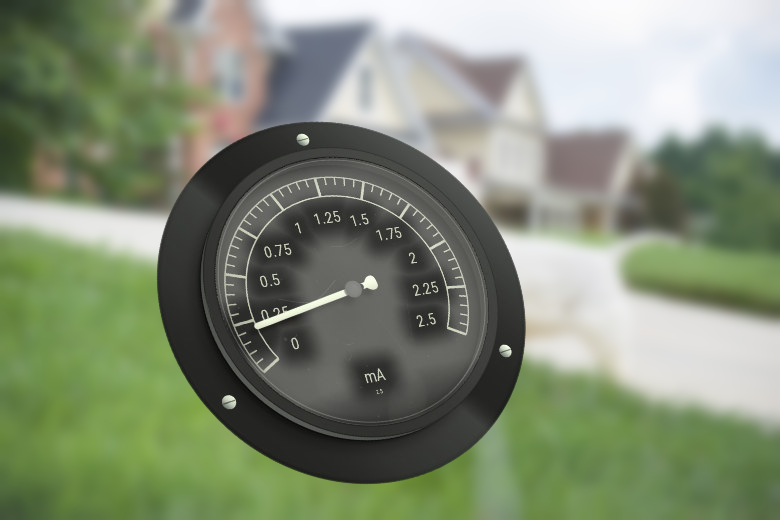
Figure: 0.2,mA
